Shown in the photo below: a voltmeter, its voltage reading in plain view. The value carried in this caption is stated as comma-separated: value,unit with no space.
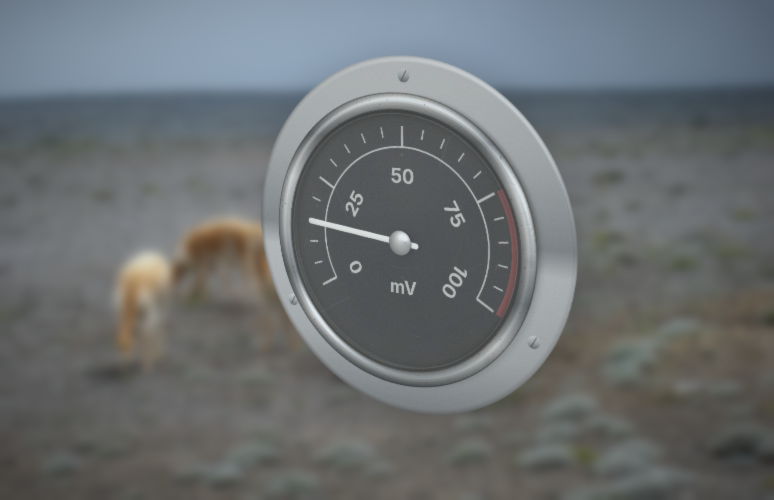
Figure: 15,mV
